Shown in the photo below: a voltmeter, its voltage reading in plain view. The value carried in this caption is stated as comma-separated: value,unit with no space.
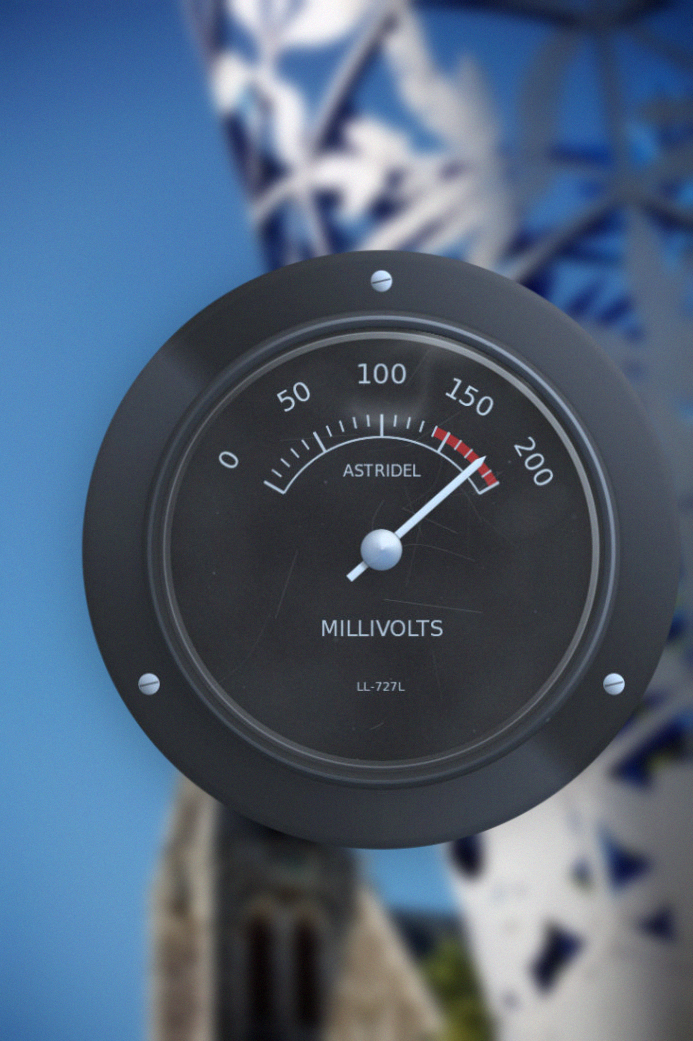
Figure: 180,mV
